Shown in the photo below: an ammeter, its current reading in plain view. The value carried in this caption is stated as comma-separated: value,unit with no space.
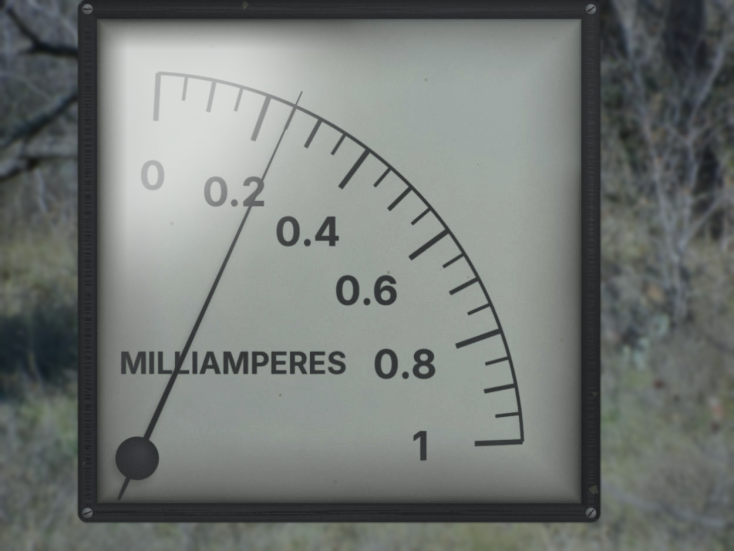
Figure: 0.25,mA
